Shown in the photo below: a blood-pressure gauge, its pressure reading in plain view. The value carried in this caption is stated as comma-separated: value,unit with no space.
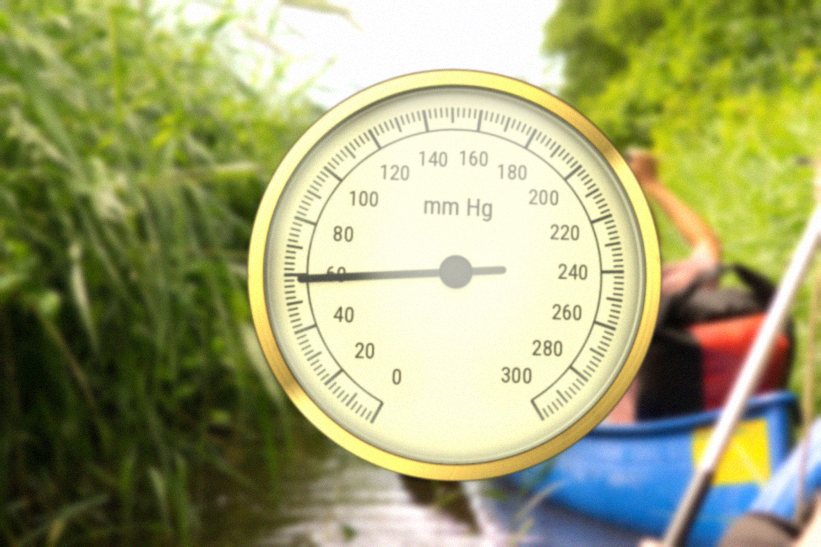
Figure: 58,mmHg
